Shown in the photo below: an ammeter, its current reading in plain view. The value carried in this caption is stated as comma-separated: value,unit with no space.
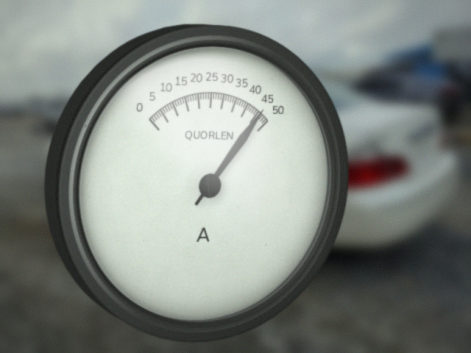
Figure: 45,A
